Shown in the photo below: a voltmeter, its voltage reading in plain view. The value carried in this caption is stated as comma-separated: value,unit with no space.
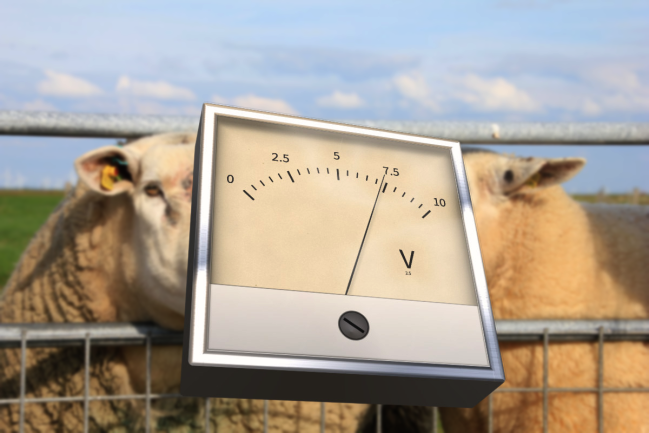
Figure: 7.25,V
